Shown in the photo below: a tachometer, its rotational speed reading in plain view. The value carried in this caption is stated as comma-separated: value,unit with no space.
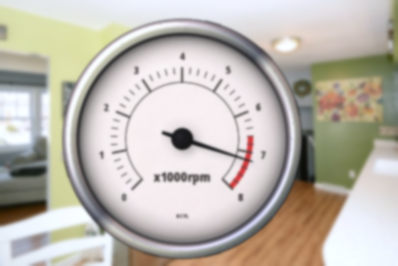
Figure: 7200,rpm
